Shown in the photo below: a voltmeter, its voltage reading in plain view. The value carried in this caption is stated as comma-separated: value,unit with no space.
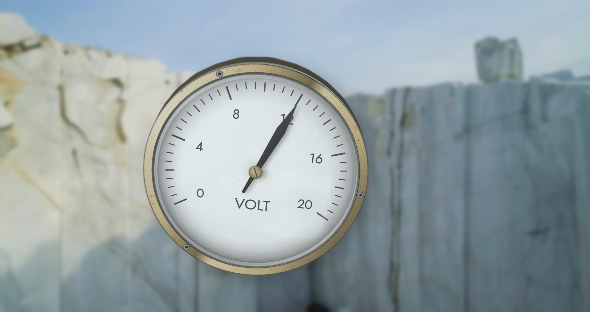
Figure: 12,V
